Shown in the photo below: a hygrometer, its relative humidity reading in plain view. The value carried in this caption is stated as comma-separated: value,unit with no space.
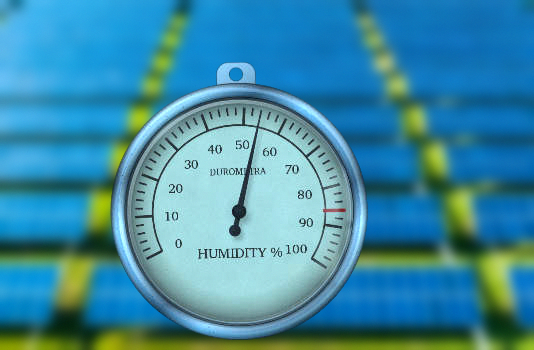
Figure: 54,%
